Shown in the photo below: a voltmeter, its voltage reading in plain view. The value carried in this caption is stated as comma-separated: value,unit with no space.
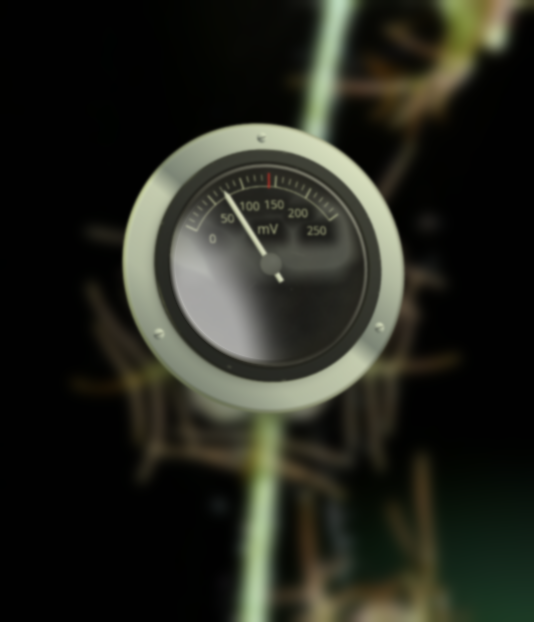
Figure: 70,mV
